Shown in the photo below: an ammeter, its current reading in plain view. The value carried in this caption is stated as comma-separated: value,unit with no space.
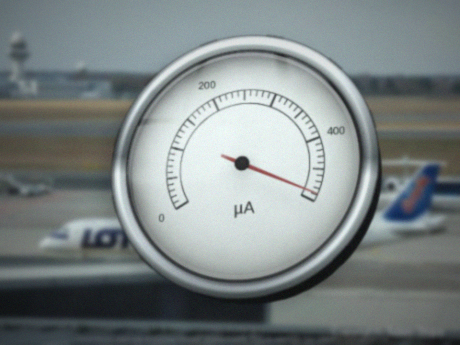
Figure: 490,µA
